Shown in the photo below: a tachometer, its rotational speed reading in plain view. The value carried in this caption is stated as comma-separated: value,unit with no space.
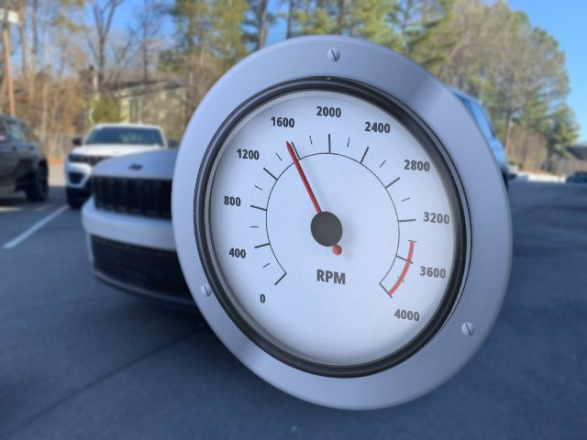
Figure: 1600,rpm
